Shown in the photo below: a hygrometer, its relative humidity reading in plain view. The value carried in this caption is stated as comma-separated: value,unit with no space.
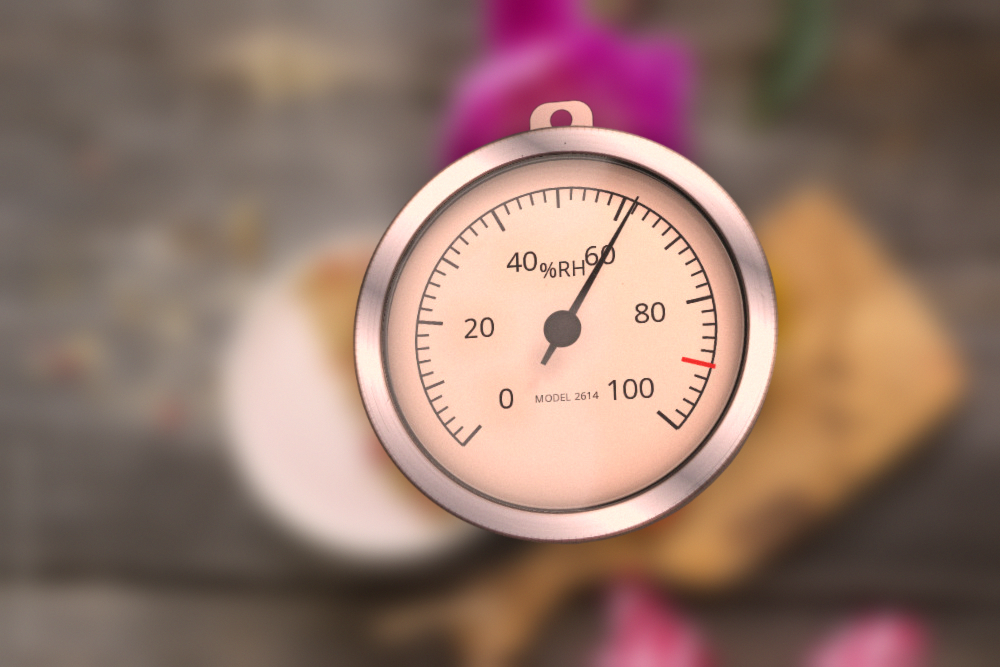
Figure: 62,%
